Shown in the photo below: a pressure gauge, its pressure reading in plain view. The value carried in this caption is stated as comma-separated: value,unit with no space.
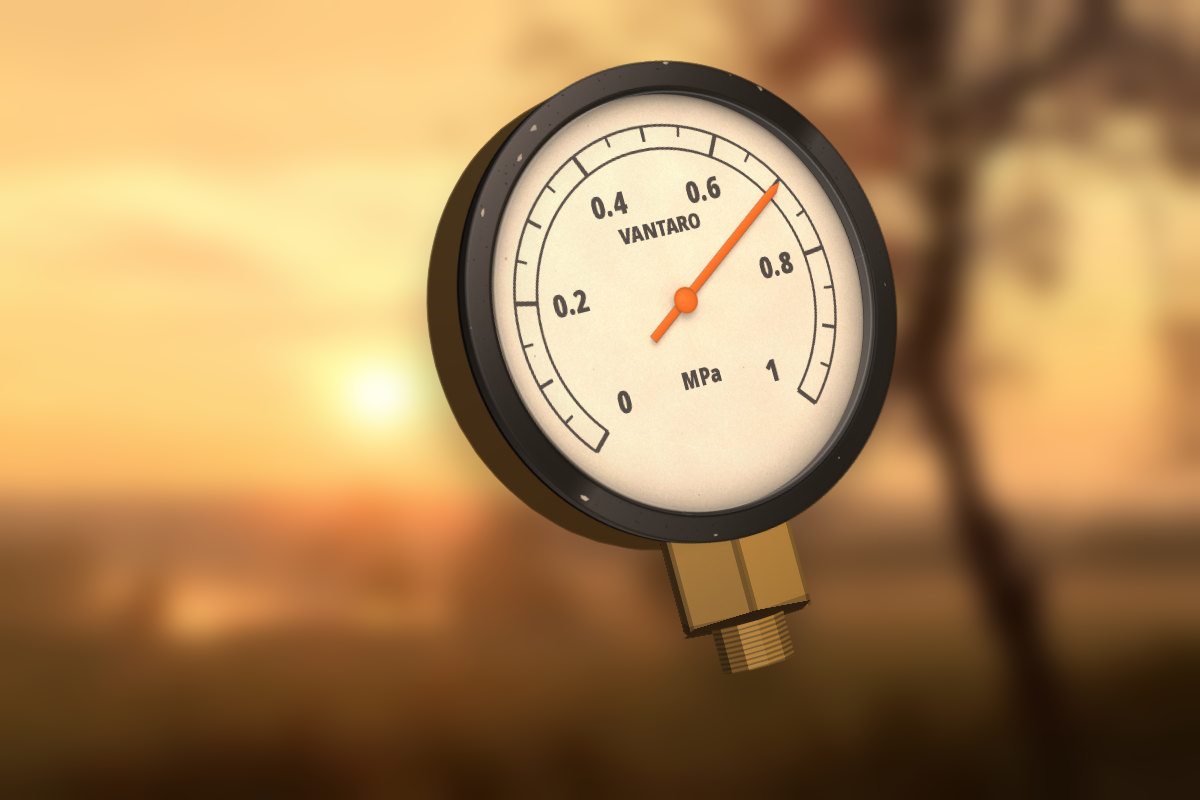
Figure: 0.7,MPa
